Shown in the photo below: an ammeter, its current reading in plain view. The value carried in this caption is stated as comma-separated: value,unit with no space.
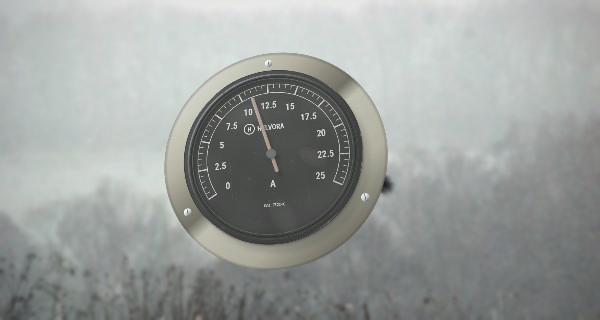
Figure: 11,A
